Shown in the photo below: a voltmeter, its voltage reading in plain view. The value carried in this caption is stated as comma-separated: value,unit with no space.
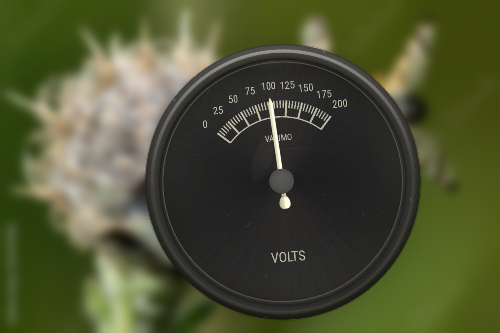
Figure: 100,V
